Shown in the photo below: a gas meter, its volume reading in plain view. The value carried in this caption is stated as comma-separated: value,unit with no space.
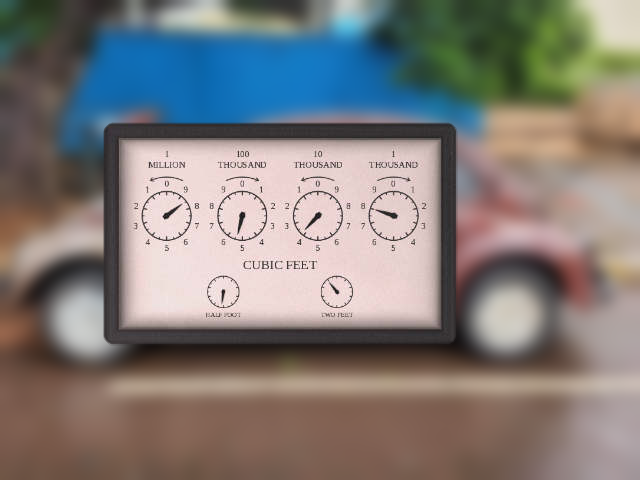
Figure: 853800,ft³
